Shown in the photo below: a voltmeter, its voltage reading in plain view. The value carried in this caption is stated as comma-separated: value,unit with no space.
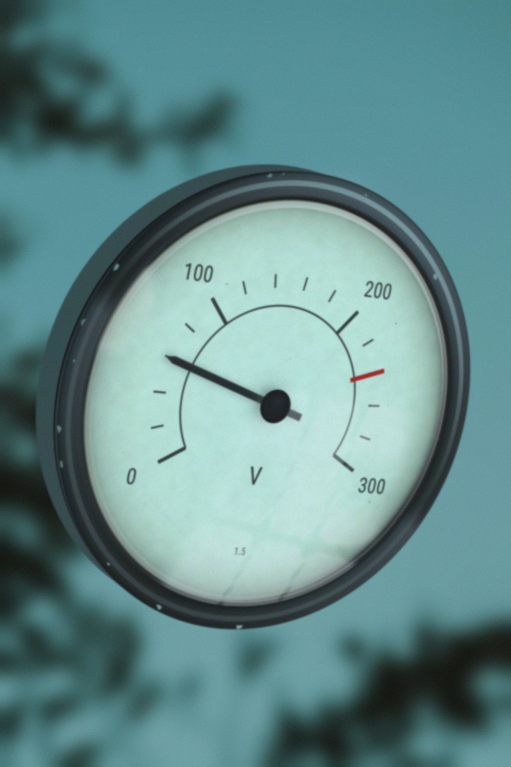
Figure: 60,V
